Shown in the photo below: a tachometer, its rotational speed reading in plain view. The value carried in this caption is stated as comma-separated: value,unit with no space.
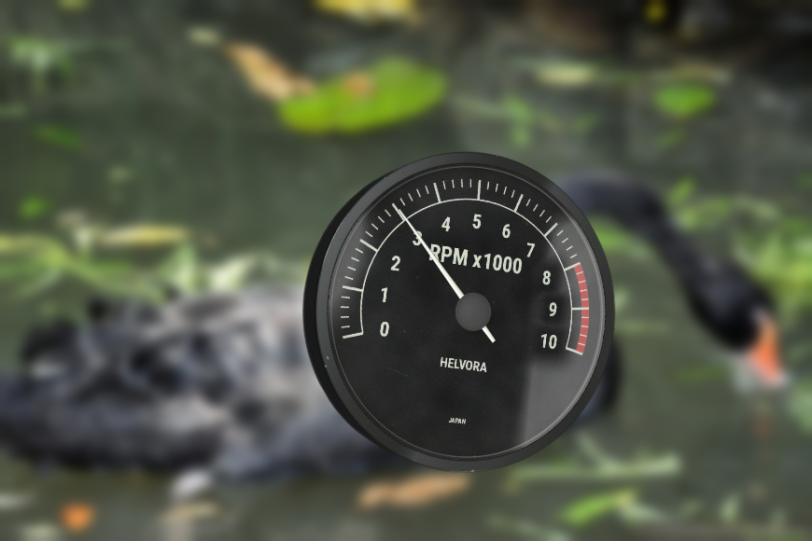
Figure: 3000,rpm
